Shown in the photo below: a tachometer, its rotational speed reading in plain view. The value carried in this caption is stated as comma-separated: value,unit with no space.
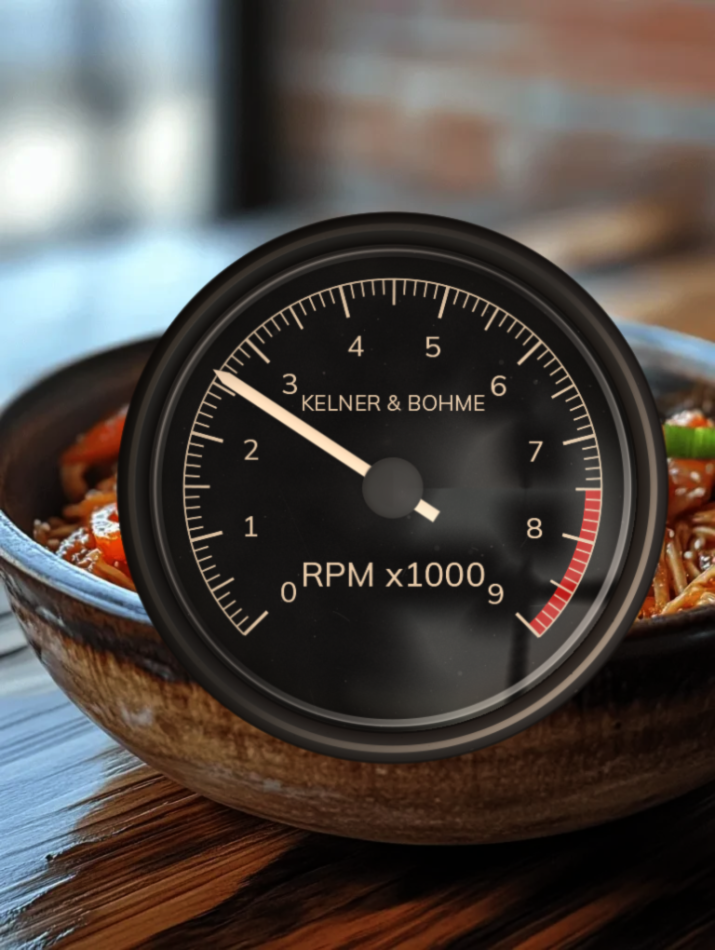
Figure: 2600,rpm
